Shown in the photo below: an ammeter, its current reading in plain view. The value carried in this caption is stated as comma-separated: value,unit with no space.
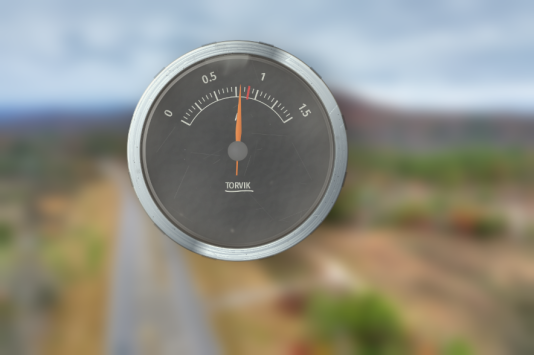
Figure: 0.8,A
